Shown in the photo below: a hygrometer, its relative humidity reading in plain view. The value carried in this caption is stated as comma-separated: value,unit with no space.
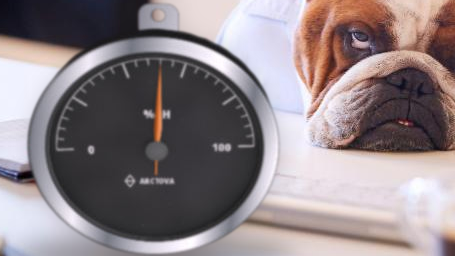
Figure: 52,%
